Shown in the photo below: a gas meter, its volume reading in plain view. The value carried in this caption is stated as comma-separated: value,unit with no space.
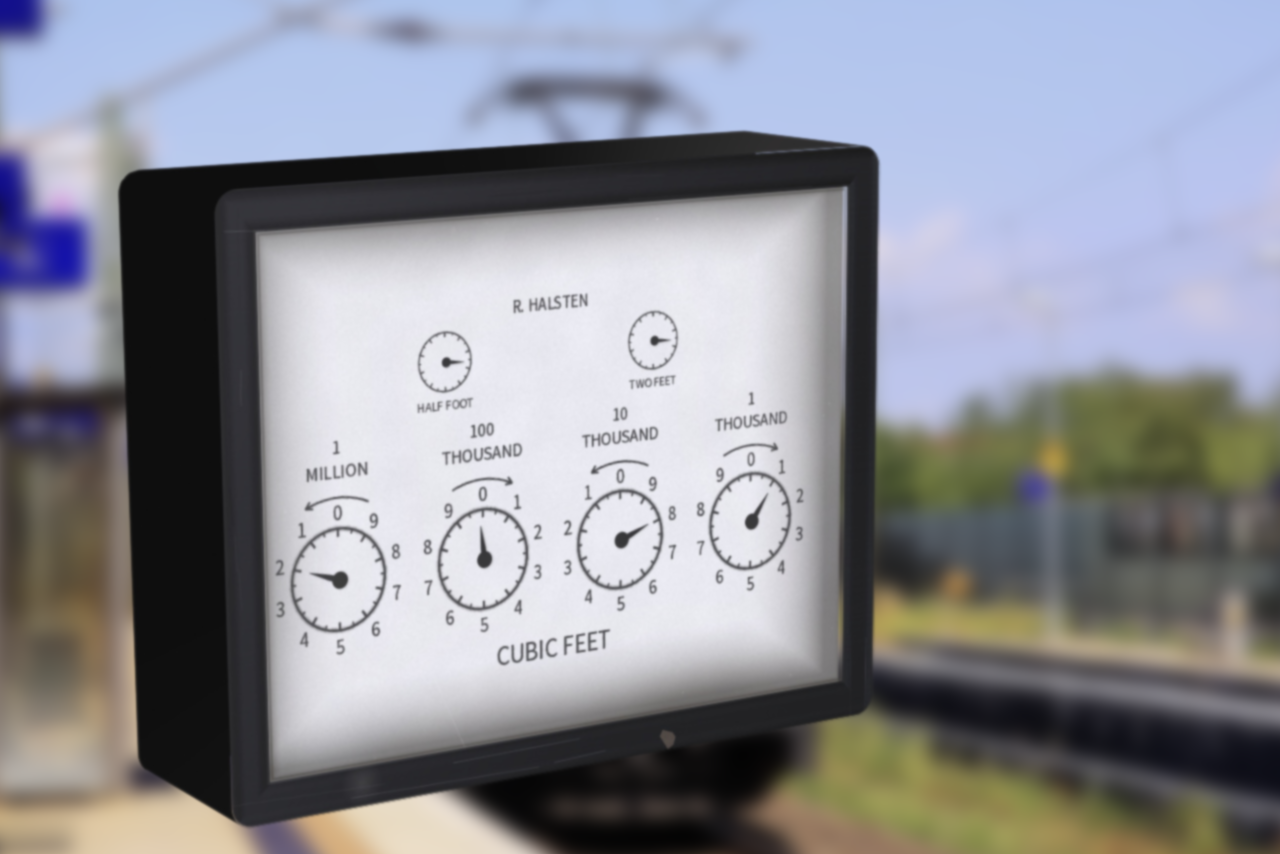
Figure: 198100,ft³
